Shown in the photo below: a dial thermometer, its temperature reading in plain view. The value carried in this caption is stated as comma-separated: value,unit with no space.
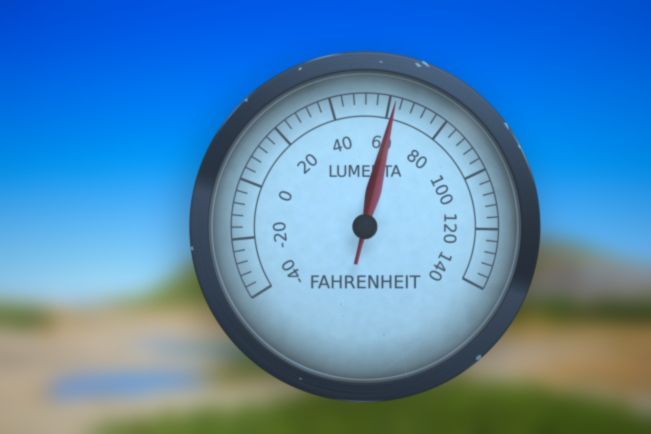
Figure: 62,°F
